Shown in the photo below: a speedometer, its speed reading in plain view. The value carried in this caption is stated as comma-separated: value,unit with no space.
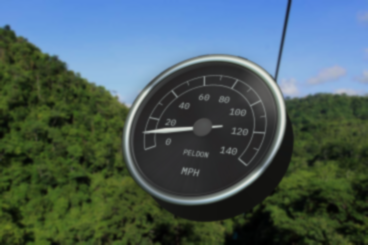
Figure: 10,mph
